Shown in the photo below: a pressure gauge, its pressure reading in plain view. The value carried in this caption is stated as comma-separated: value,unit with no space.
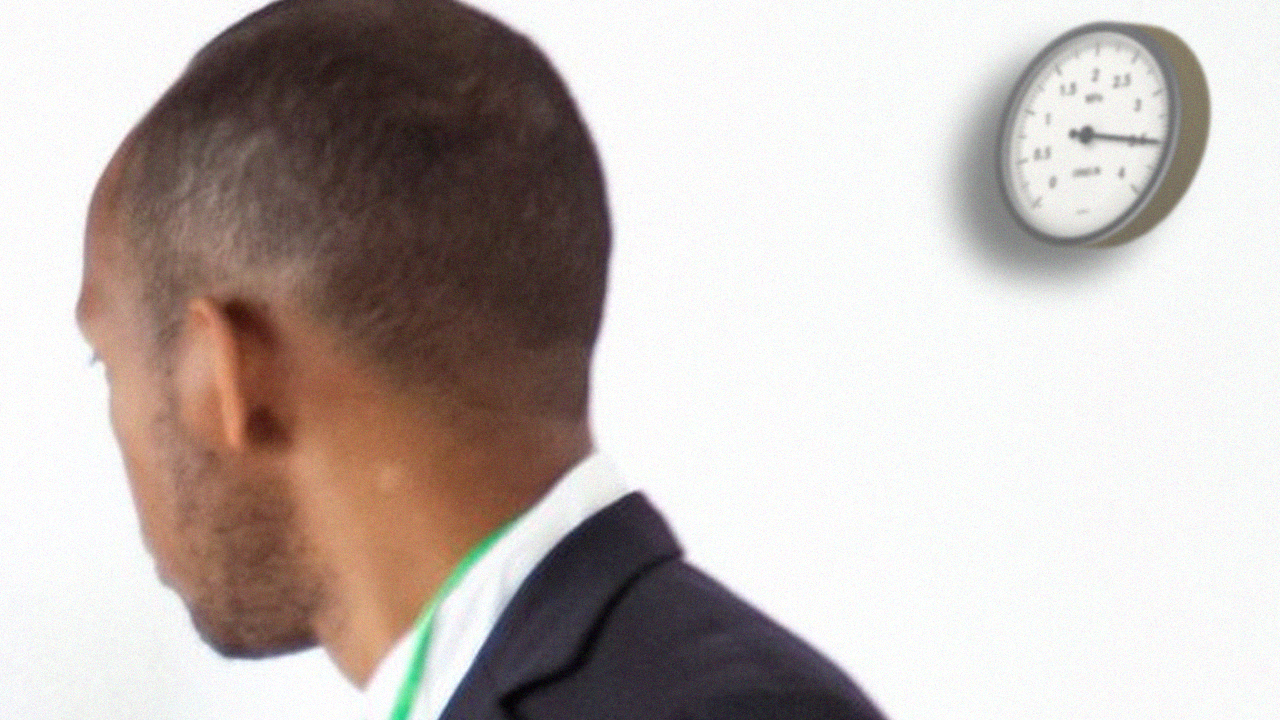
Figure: 3.5,MPa
